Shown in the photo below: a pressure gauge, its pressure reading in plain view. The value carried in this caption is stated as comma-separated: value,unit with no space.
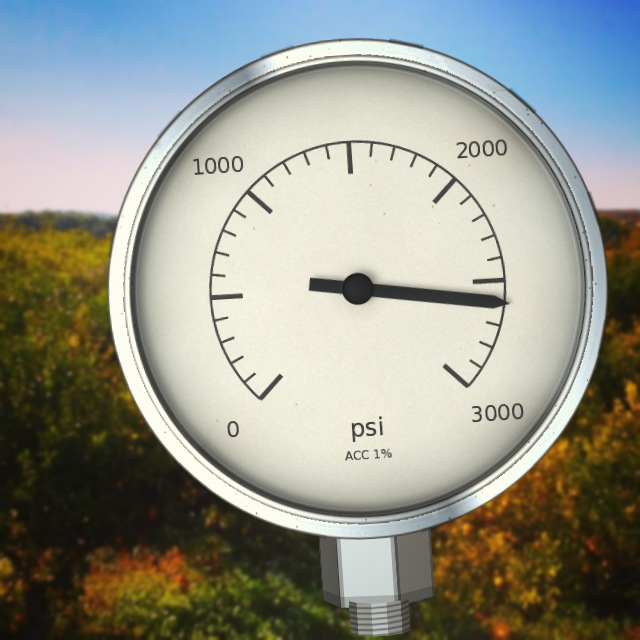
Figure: 2600,psi
